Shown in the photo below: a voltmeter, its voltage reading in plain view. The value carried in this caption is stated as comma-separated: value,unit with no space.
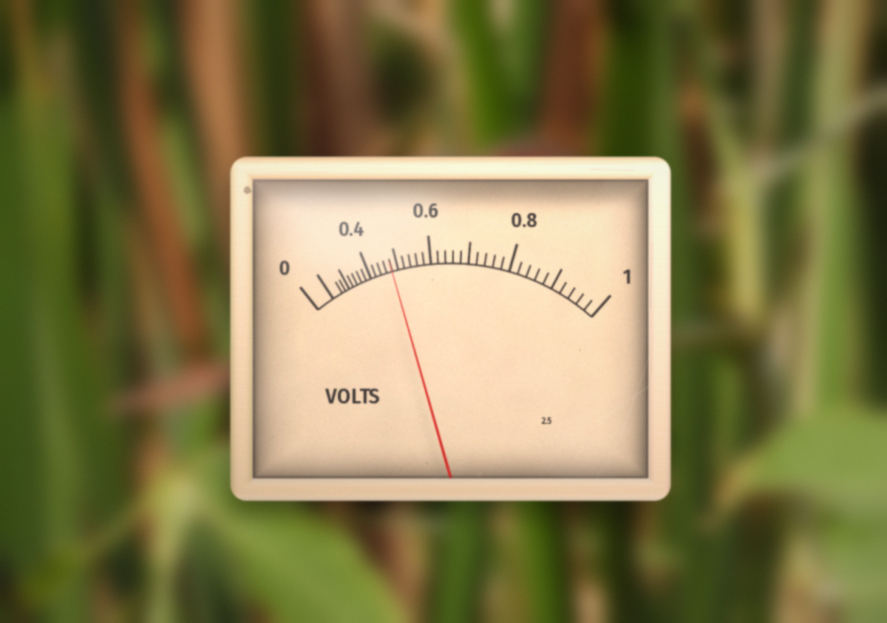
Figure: 0.48,V
